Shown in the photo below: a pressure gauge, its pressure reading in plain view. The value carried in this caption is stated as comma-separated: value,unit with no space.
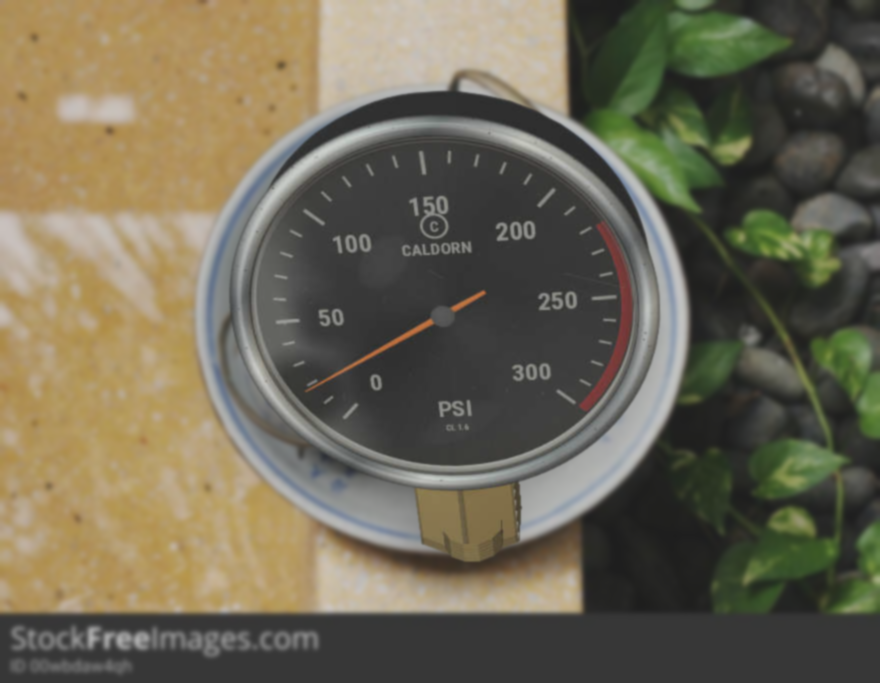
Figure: 20,psi
